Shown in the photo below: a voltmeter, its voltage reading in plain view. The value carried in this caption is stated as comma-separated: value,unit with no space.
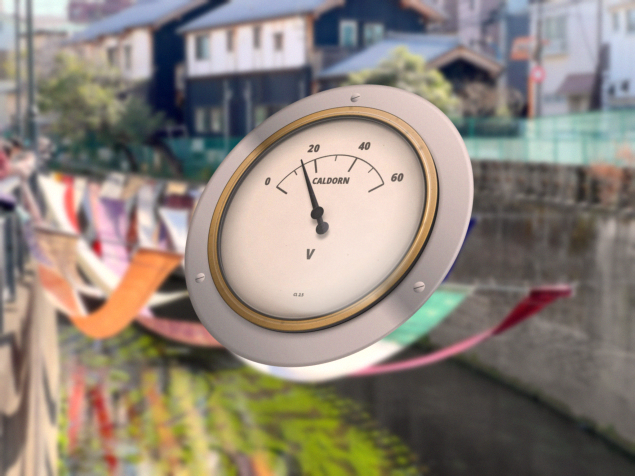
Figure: 15,V
